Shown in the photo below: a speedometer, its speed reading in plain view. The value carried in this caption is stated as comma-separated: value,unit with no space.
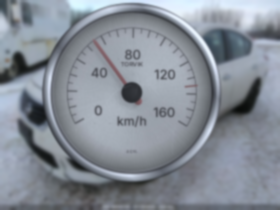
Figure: 55,km/h
